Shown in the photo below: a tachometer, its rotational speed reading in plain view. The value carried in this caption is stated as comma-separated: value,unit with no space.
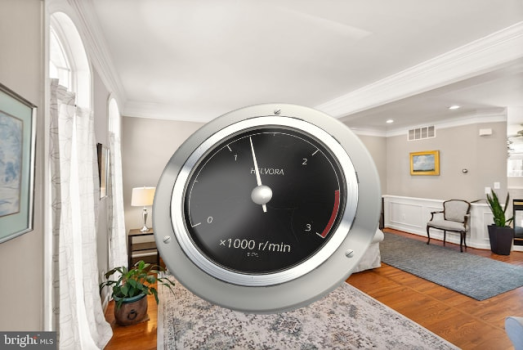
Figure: 1250,rpm
